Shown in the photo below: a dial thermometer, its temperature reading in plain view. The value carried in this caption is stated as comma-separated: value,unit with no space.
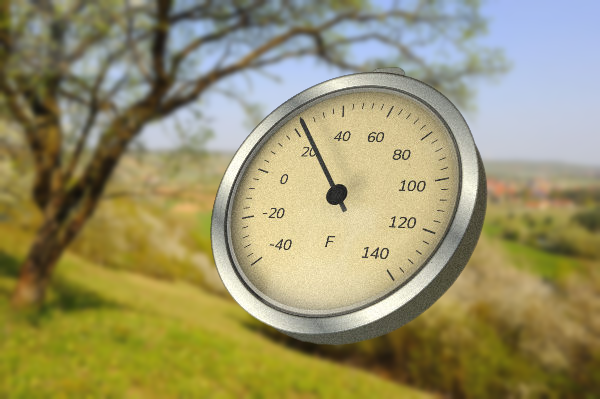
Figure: 24,°F
